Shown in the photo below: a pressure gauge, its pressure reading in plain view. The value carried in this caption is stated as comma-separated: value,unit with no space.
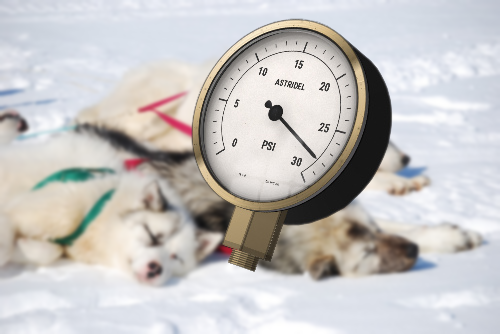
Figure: 28,psi
